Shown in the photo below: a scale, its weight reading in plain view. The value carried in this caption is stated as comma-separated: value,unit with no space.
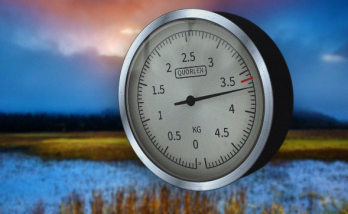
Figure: 3.7,kg
